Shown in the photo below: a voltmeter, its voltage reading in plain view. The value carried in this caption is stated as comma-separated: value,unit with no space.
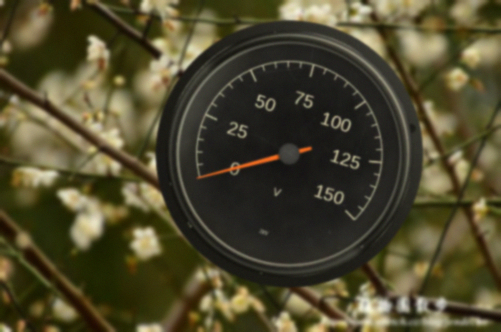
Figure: 0,V
